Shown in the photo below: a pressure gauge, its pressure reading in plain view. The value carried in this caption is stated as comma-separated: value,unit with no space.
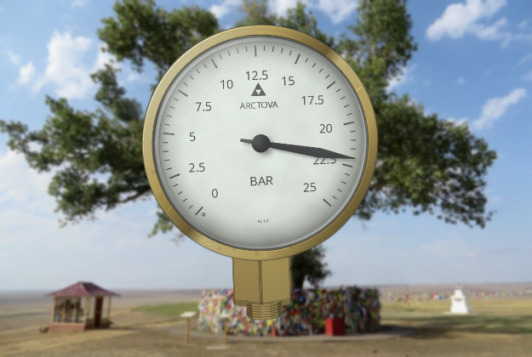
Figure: 22,bar
